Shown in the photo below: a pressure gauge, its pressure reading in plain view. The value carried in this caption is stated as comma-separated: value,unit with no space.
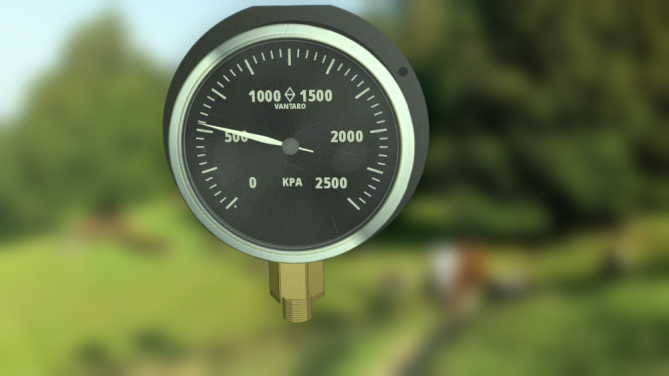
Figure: 550,kPa
